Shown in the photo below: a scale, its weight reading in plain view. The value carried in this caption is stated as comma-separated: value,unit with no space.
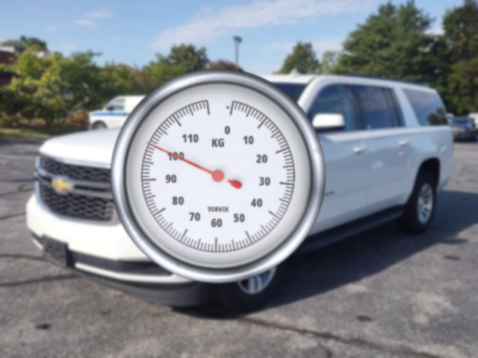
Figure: 100,kg
